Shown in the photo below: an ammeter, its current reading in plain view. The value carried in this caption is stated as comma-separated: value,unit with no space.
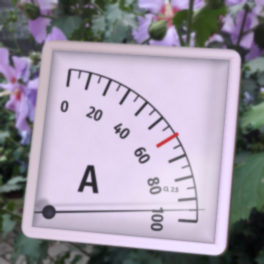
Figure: 95,A
